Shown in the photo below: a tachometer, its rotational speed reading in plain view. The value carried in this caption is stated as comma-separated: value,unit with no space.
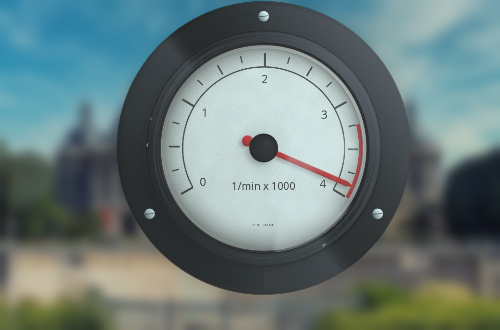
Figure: 3875,rpm
